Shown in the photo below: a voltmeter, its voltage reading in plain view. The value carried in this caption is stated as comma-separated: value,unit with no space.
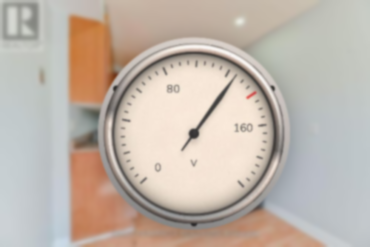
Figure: 125,V
